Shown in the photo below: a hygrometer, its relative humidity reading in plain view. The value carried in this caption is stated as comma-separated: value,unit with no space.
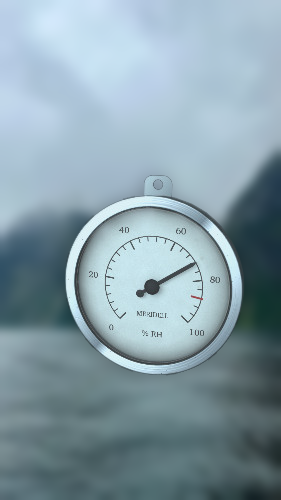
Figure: 72,%
